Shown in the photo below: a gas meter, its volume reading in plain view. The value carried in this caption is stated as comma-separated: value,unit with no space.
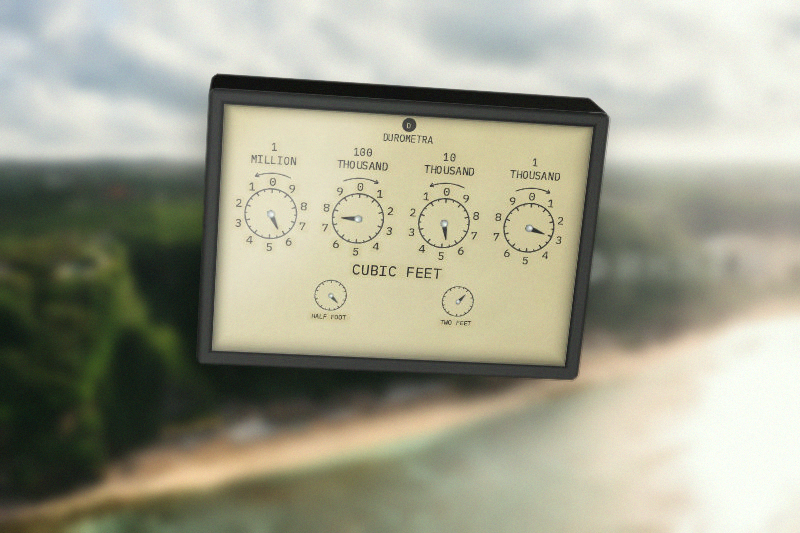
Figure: 575300,ft³
